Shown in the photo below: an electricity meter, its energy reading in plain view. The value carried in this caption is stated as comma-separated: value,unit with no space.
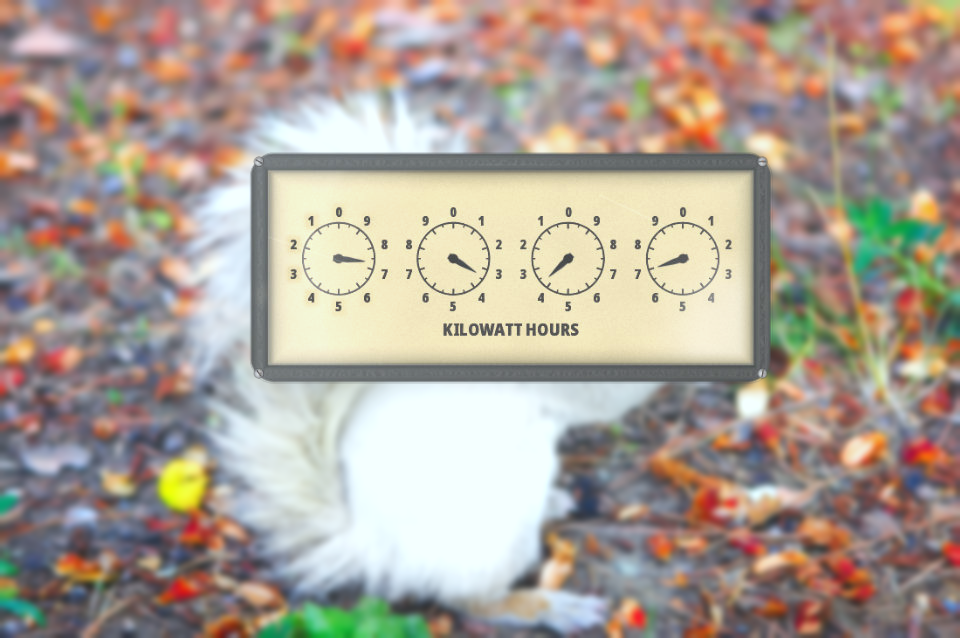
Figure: 7337,kWh
